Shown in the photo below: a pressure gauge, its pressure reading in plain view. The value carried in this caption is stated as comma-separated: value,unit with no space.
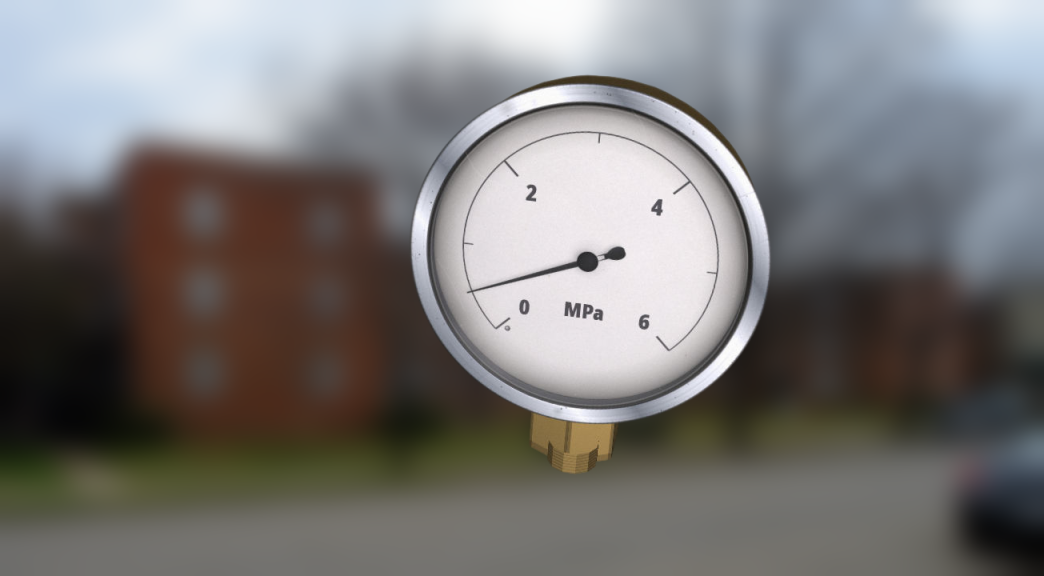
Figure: 0.5,MPa
